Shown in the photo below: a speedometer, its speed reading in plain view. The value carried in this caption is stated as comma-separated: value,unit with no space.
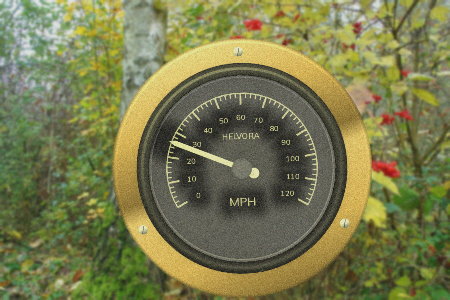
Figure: 26,mph
